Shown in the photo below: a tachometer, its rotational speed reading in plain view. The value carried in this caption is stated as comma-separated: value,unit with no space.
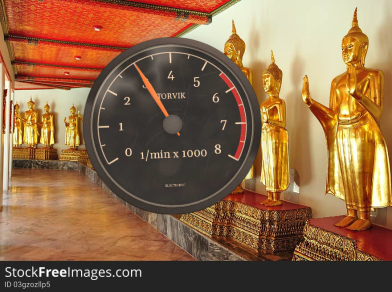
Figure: 3000,rpm
